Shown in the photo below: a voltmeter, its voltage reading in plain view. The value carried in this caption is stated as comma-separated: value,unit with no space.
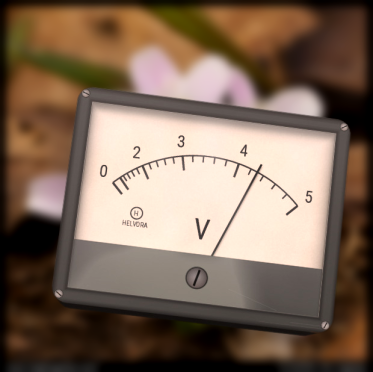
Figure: 4.3,V
